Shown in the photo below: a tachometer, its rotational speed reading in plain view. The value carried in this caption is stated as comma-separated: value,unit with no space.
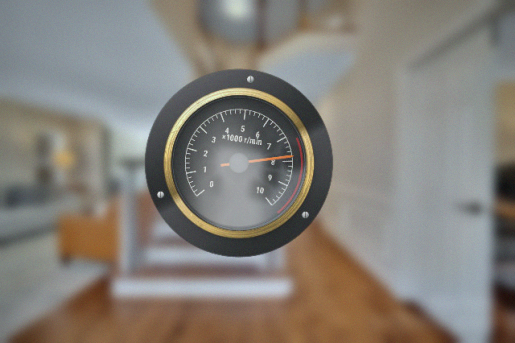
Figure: 7800,rpm
